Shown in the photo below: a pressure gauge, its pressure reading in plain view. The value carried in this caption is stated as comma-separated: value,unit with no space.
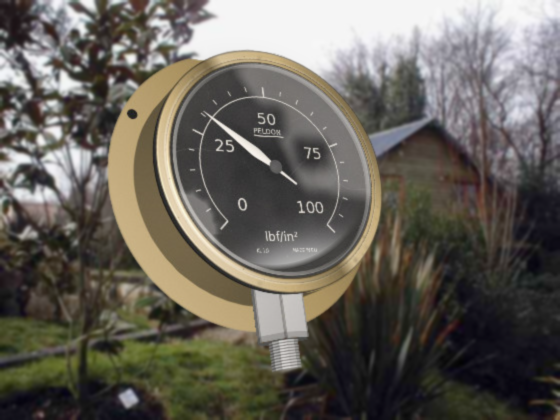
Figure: 30,psi
